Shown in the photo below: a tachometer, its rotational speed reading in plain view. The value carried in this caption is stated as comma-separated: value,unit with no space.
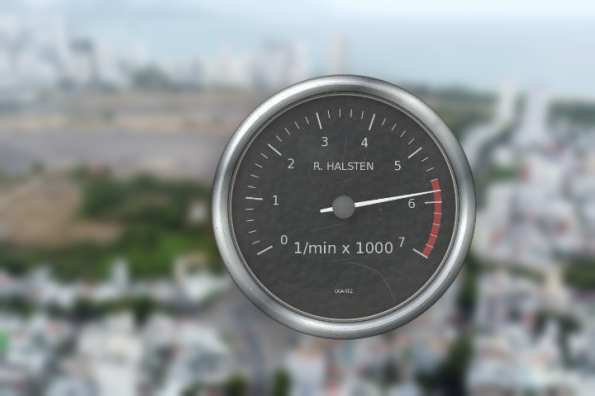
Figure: 5800,rpm
